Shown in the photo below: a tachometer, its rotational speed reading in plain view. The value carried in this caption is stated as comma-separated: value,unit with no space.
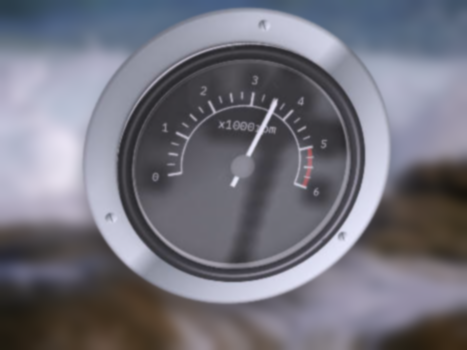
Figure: 3500,rpm
